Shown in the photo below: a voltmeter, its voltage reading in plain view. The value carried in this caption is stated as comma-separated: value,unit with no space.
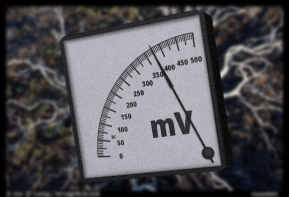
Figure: 375,mV
